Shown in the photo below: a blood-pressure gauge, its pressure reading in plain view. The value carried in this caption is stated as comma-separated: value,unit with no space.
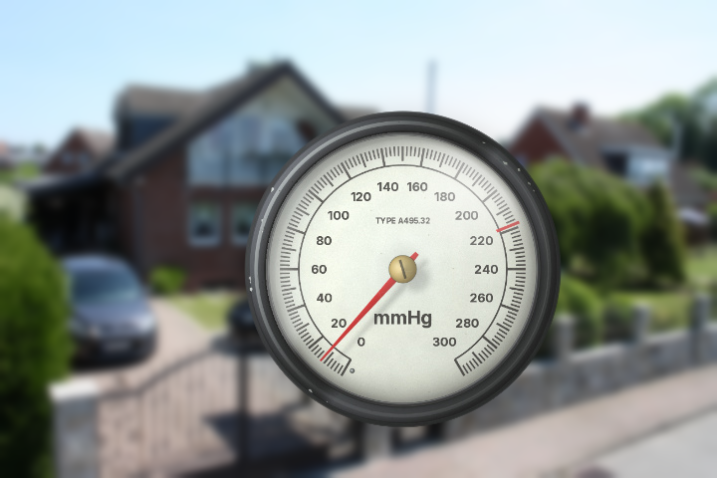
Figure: 12,mmHg
